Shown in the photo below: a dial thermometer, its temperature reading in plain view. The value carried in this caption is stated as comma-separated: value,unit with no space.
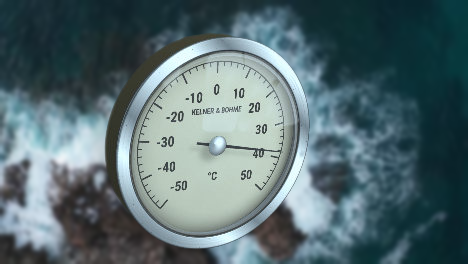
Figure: 38,°C
